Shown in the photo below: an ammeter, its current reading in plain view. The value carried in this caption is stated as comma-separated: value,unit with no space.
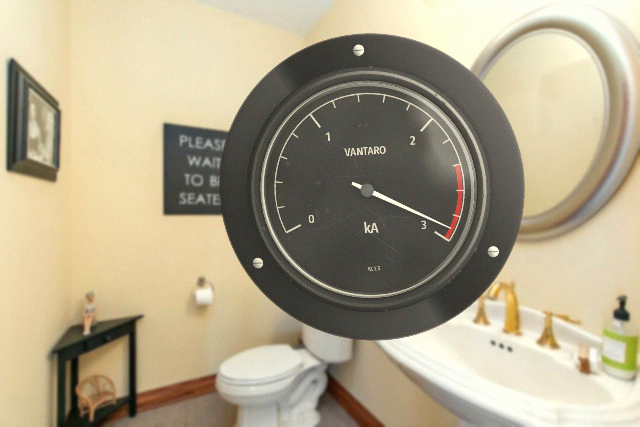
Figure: 2.9,kA
